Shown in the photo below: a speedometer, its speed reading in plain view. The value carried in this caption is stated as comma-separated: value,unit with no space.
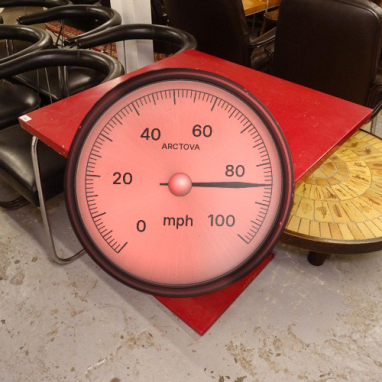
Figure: 85,mph
